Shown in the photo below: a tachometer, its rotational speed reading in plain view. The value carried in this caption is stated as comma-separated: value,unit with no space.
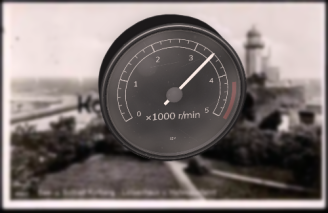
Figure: 3400,rpm
